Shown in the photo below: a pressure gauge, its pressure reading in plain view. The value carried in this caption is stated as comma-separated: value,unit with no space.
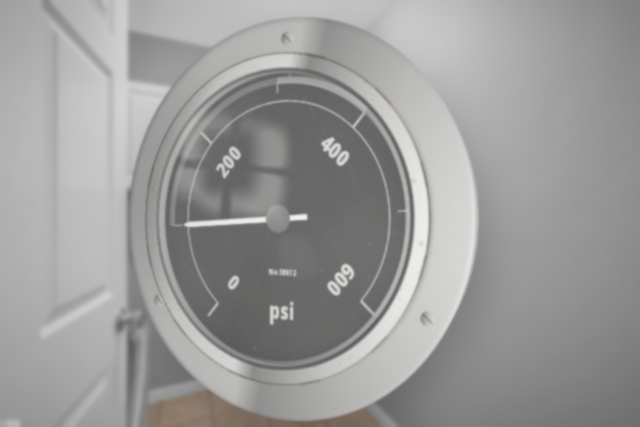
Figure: 100,psi
